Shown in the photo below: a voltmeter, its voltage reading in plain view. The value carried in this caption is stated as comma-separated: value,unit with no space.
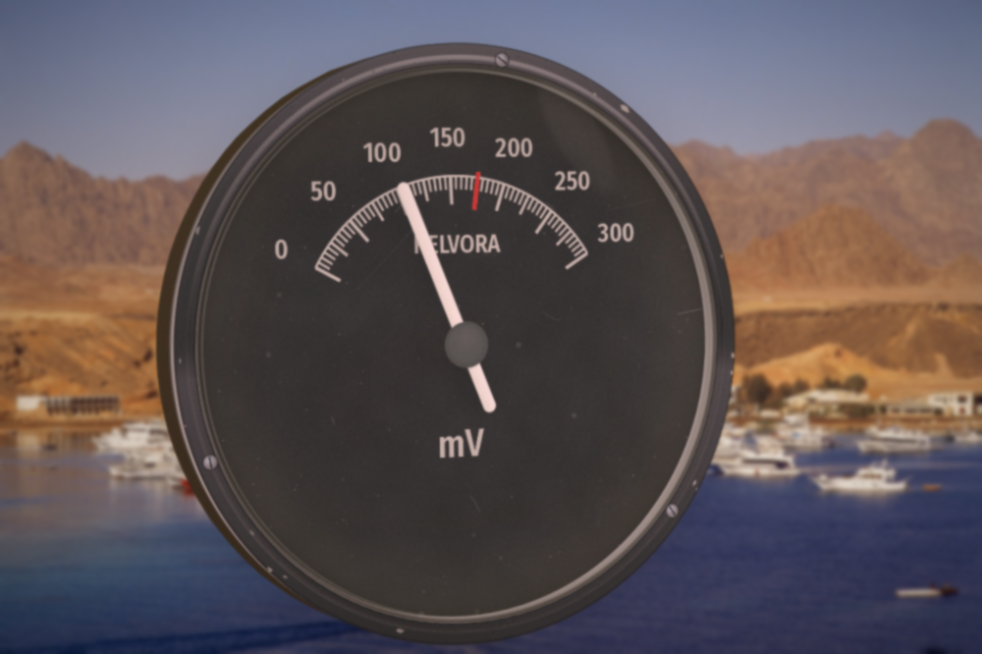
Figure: 100,mV
